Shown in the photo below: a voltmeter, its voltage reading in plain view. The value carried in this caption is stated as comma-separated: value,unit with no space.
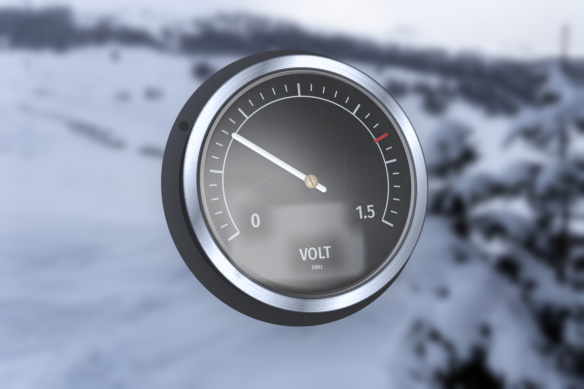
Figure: 0.4,V
